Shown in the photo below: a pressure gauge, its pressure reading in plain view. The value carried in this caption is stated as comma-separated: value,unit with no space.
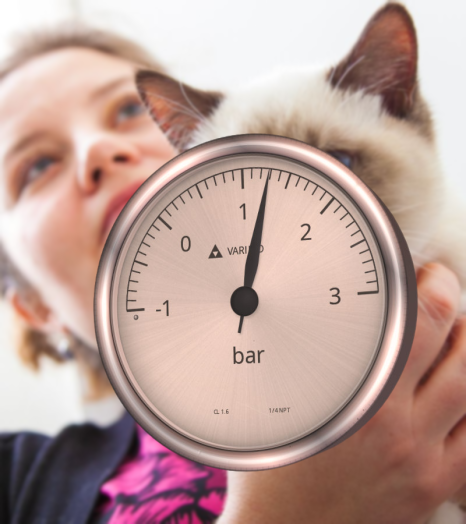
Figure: 1.3,bar
